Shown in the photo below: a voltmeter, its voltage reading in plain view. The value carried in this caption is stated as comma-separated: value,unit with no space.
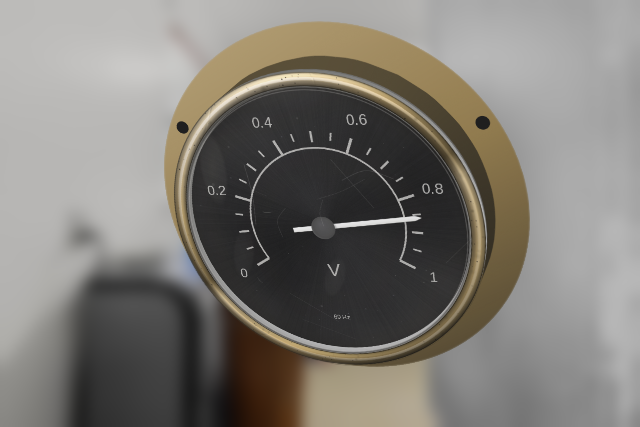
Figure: 0.85,V
